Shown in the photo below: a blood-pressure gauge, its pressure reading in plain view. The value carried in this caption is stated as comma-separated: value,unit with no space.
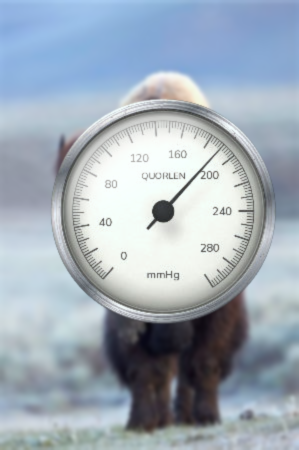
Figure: 190,mmHg
